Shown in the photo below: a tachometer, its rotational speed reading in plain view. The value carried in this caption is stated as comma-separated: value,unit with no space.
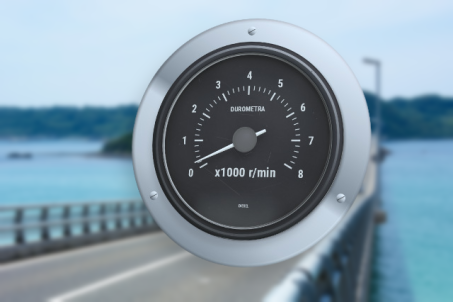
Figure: 200,rpm
